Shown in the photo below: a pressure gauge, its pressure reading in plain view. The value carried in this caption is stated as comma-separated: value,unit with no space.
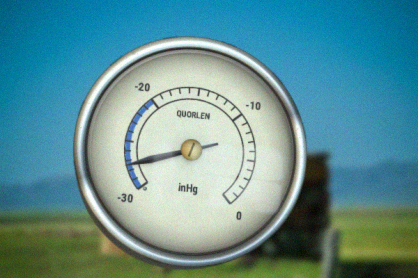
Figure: -27.5,inHg
